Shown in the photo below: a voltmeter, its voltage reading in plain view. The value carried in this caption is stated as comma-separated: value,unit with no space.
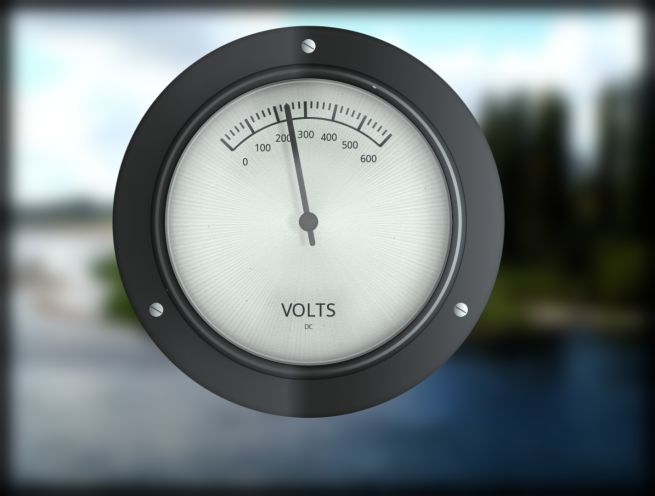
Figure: 240,V
